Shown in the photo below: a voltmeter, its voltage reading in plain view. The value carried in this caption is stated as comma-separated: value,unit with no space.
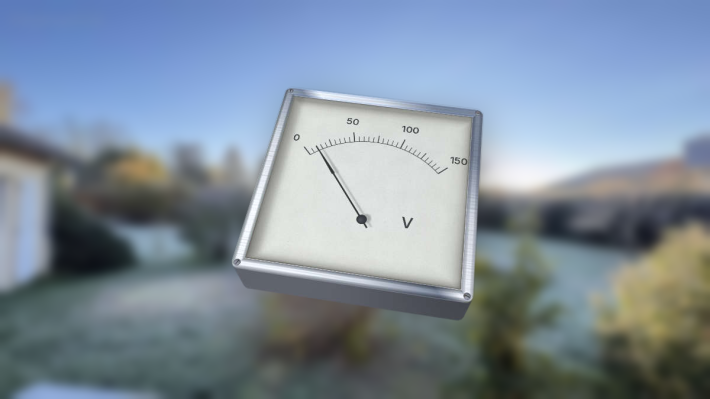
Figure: 10,V
